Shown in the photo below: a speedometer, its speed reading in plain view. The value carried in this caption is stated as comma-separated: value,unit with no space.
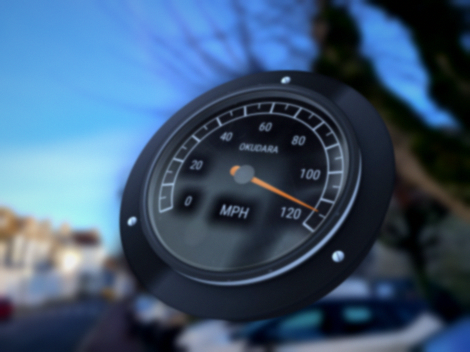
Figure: 115,mph
